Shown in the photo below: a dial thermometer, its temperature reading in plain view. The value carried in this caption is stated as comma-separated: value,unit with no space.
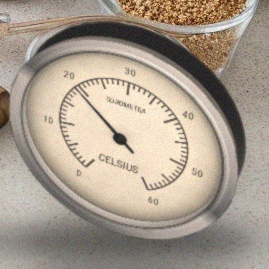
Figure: 20,°C
